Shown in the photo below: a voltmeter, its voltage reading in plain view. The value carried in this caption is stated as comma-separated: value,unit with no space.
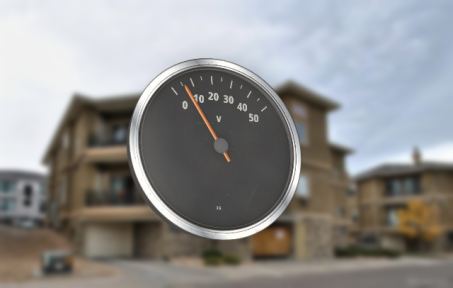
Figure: 5,V
